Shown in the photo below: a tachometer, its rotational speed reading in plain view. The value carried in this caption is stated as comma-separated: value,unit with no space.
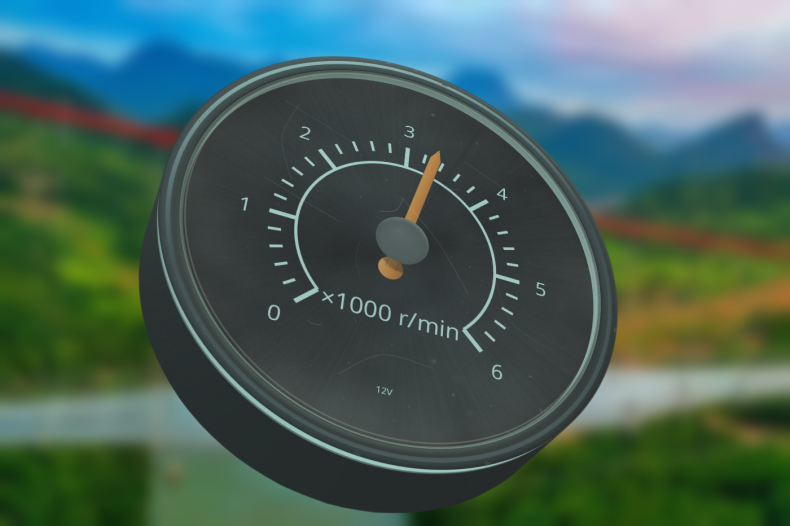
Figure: 3300,rpm
